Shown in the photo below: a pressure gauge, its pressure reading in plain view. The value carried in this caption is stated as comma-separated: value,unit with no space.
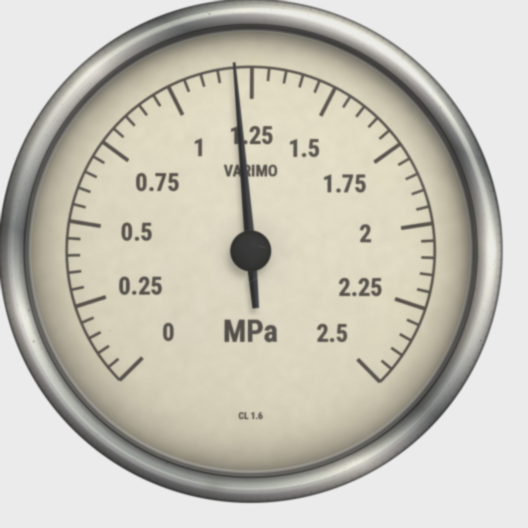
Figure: 1.2,MPa
